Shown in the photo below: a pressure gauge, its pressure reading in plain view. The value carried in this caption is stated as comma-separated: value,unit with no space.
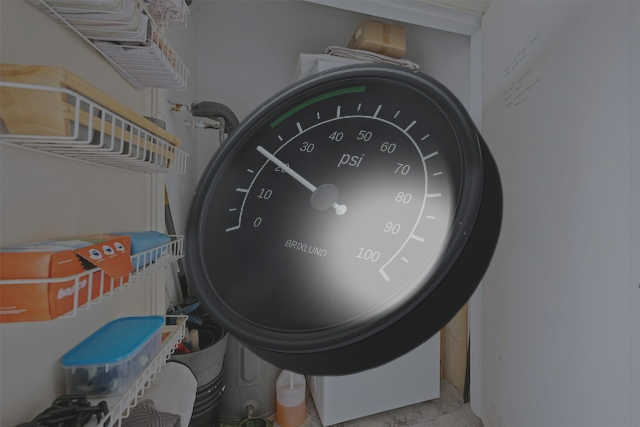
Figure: 20,psi
